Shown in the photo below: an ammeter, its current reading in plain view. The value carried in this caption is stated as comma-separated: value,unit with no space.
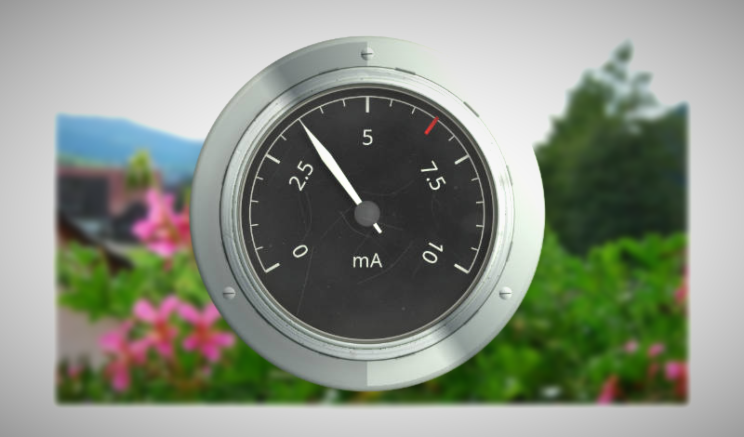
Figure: 3.5,mA
